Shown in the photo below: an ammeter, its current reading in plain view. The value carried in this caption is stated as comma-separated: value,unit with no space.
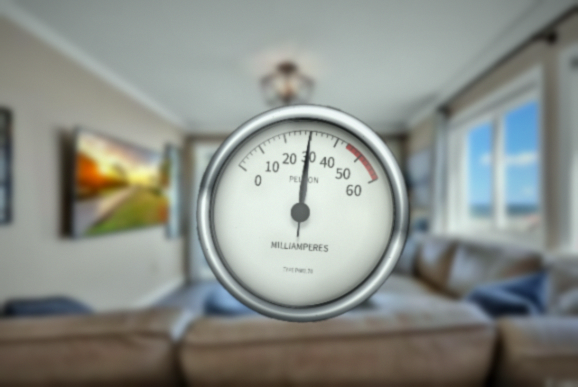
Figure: 30,mA
